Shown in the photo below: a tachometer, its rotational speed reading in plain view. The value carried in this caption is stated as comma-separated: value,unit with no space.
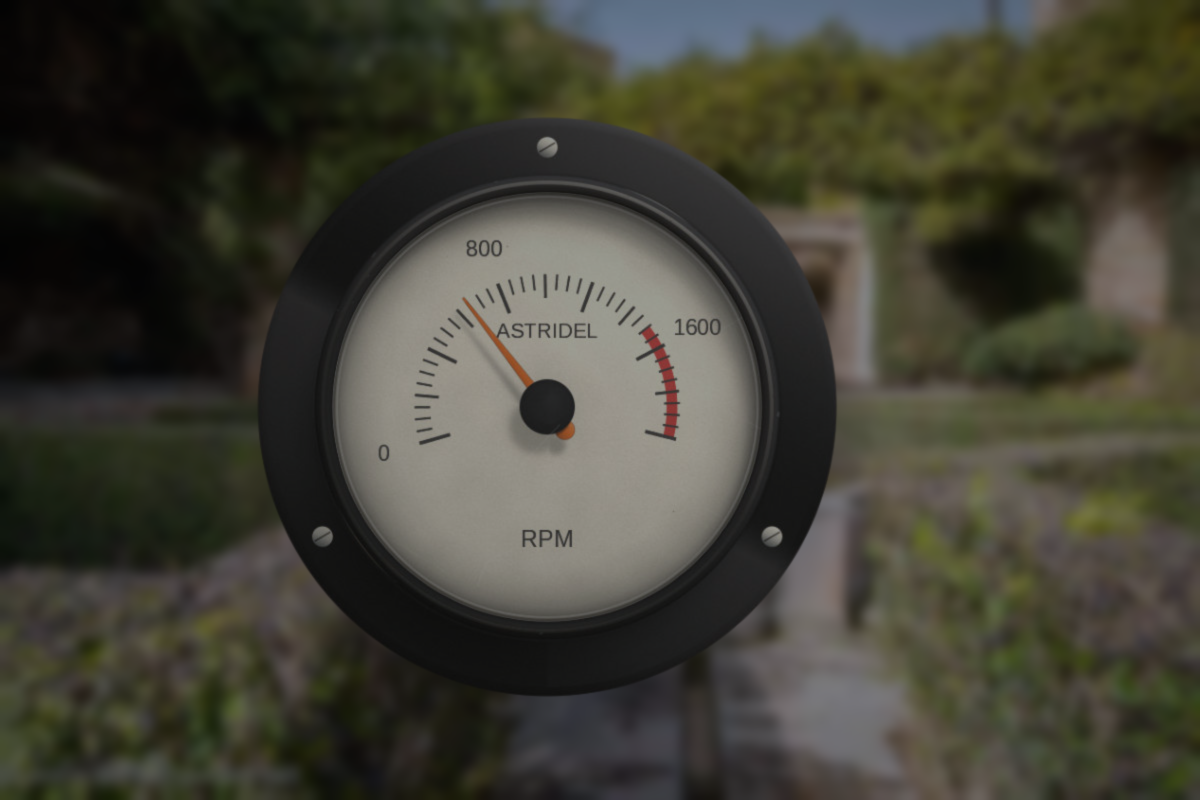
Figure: 650,rpm
